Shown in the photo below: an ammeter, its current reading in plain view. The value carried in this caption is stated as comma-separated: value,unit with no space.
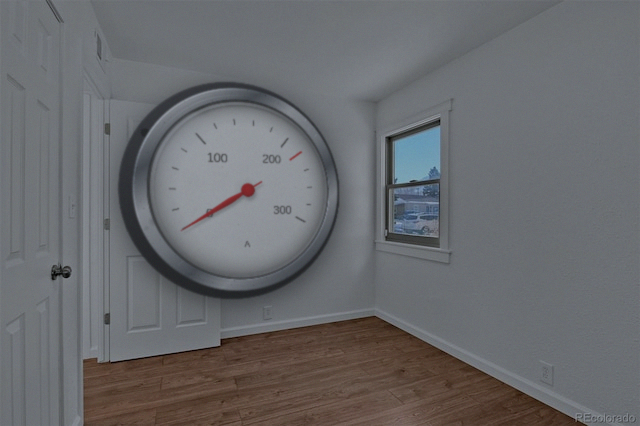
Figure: 0,A
